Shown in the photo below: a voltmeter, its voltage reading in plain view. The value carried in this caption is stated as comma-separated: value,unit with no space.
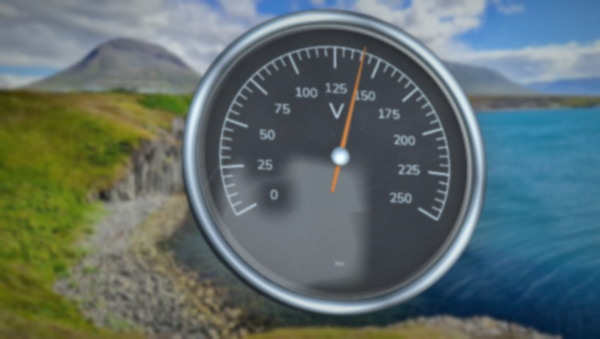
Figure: 140,V
